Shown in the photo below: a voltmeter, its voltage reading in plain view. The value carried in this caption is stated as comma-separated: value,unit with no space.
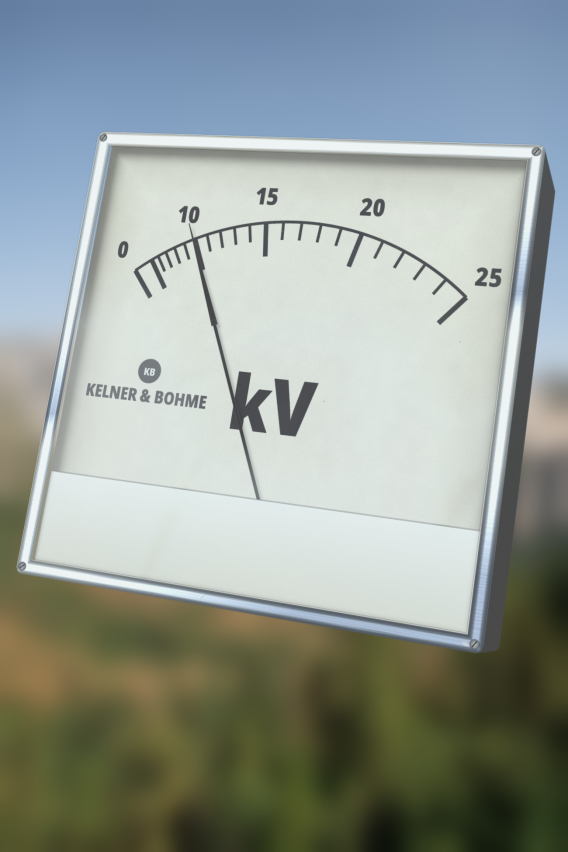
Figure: 10,kV
